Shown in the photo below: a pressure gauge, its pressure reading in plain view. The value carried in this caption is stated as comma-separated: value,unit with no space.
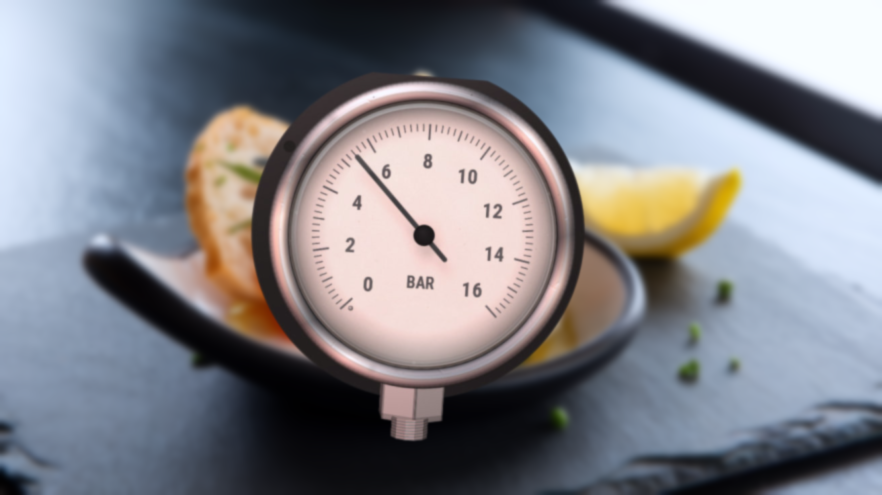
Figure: 5.4,bar
